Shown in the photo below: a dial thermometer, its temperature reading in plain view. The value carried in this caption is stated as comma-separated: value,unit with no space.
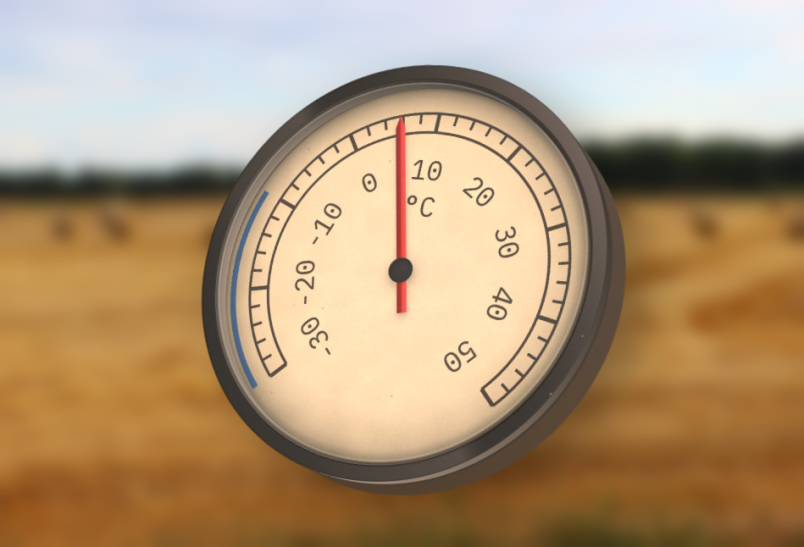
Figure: 6,°C
